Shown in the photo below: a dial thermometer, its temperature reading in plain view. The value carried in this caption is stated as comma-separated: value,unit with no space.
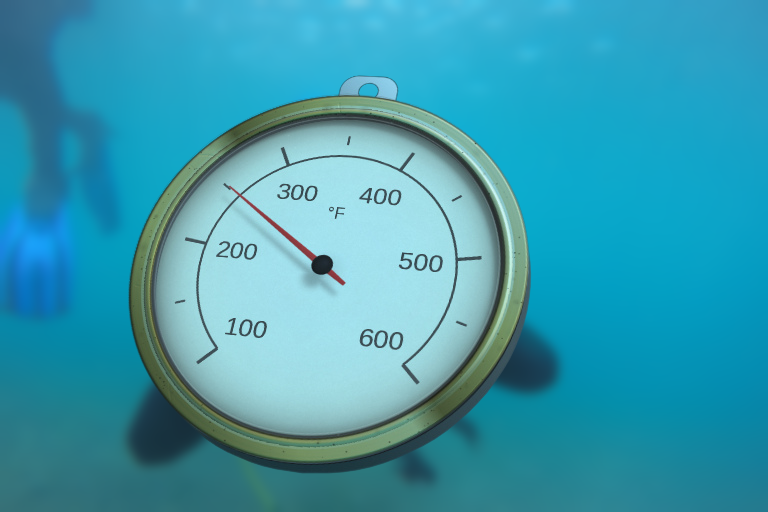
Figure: 250,°F
